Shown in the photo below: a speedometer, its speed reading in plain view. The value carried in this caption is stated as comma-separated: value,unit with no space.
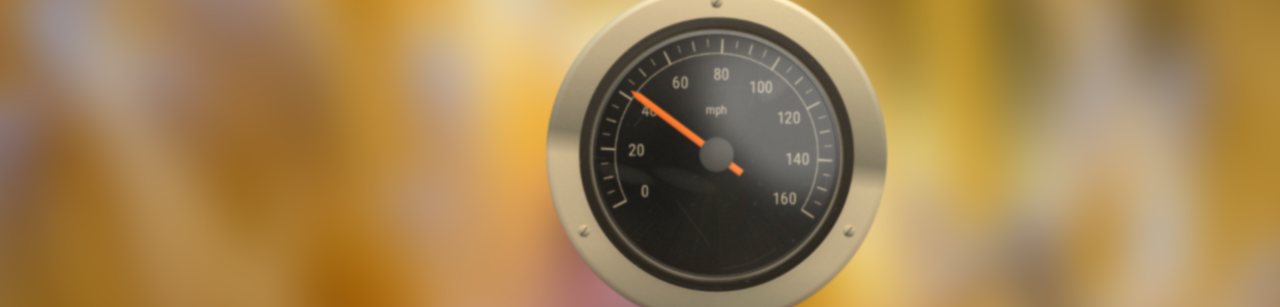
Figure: 42.5,mph
